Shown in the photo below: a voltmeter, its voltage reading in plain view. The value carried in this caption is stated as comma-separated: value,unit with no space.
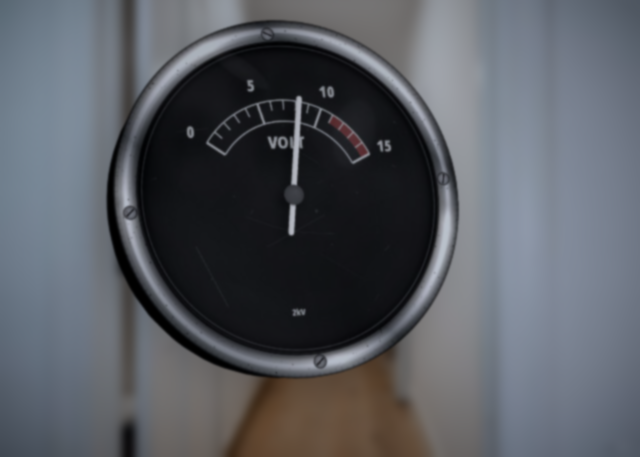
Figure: 8,V
